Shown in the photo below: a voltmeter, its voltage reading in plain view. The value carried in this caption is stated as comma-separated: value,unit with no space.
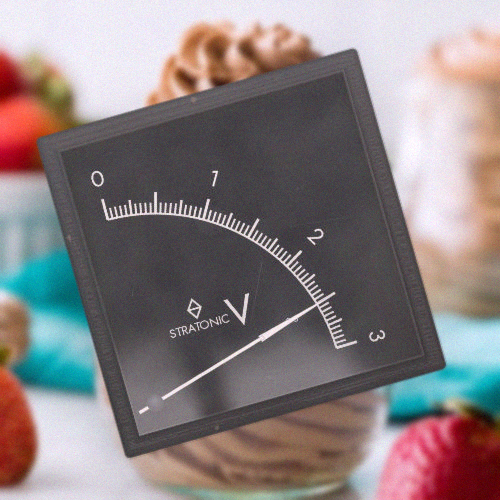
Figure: 2.5,V
